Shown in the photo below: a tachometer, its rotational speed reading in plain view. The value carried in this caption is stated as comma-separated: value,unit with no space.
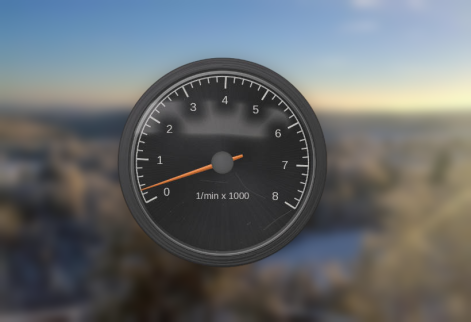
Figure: 300,rpm
